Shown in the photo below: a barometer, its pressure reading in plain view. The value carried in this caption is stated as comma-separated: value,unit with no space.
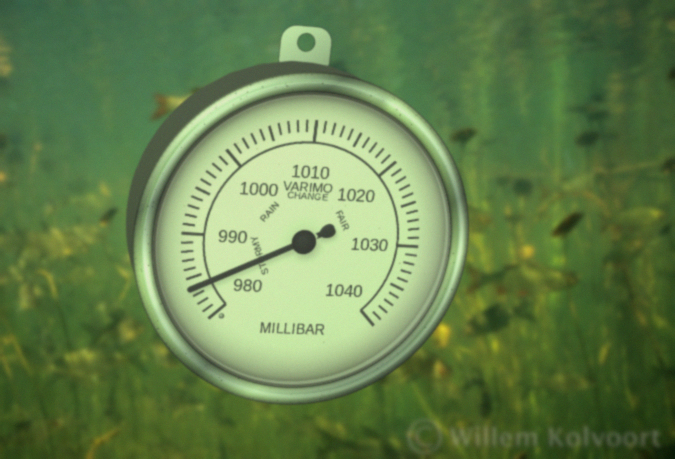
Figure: 984,mbar
